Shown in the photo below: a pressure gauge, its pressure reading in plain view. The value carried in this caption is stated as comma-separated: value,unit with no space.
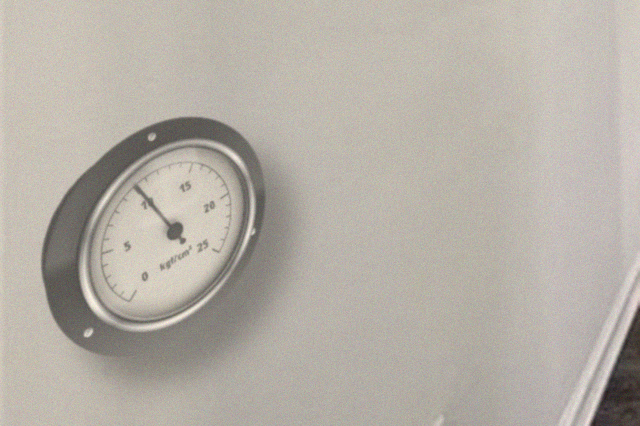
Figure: 10,kg/cm²
